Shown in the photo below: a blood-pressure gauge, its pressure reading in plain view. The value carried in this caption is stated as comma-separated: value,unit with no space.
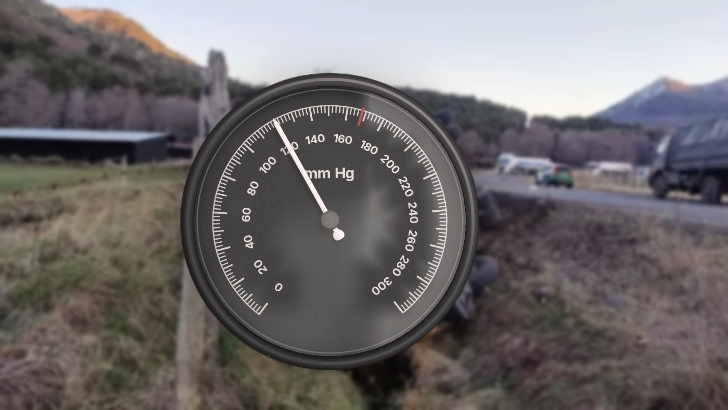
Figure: 120,mmHg
